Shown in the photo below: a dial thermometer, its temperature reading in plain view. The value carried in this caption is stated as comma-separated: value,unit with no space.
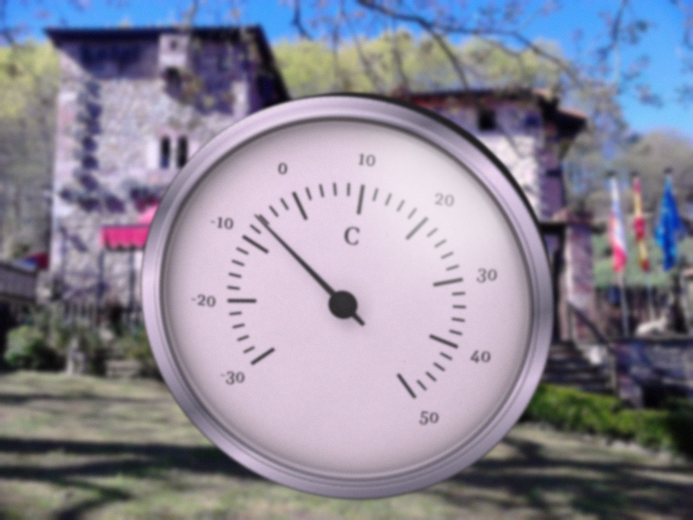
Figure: -6,°C
